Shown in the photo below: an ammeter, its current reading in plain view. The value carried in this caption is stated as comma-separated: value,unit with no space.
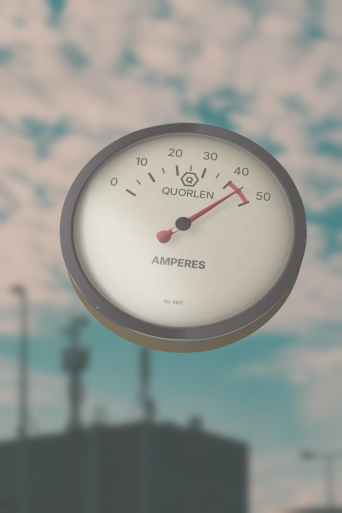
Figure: 45,A
